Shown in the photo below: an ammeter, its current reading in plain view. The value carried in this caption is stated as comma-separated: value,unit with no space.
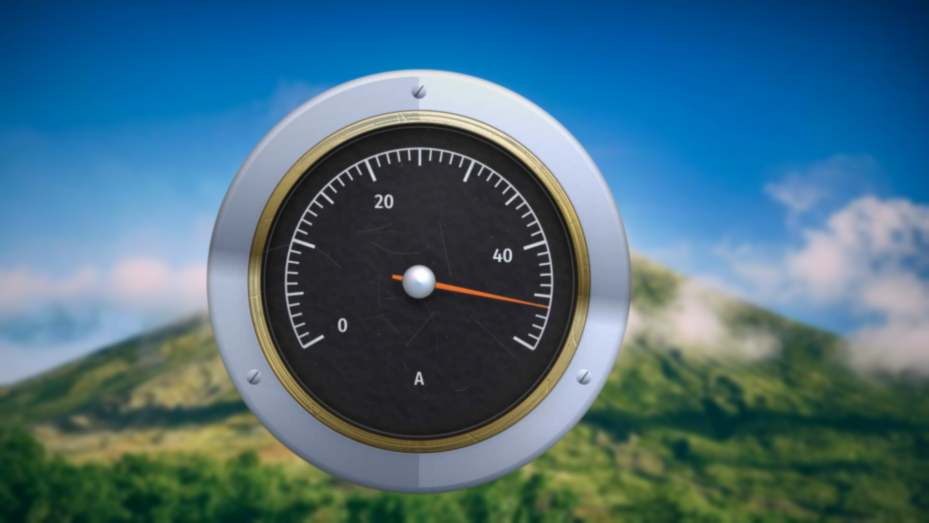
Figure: 46,A
